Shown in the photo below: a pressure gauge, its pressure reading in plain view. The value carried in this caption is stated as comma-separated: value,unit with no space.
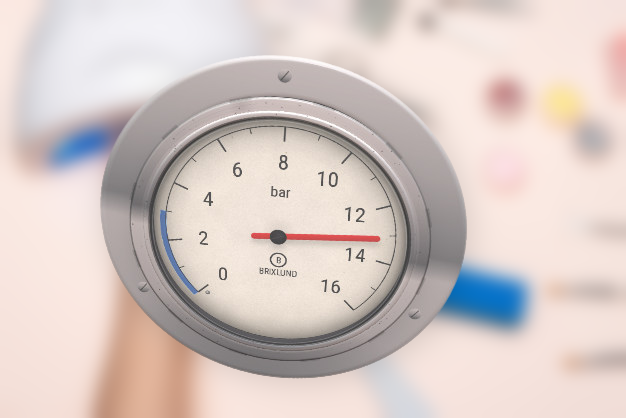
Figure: 13,bar
